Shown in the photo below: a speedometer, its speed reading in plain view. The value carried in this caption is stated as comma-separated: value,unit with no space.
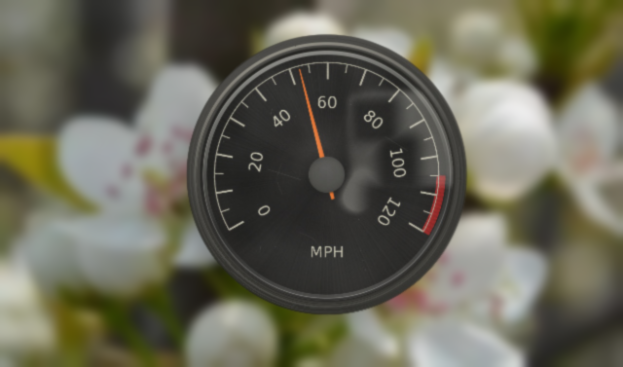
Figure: 52.5,mph
